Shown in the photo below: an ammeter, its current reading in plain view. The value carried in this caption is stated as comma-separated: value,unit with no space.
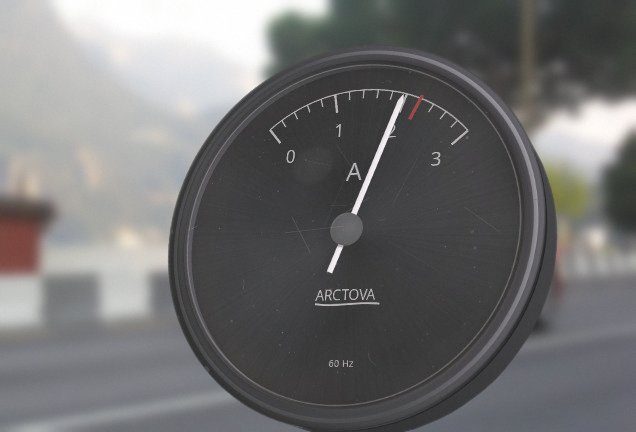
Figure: 2,A
